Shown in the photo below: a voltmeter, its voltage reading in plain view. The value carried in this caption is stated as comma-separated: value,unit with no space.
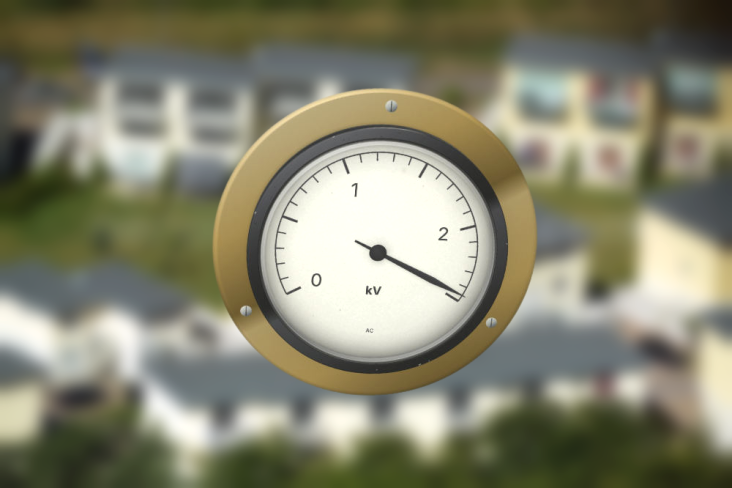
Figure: 2.45,kV
